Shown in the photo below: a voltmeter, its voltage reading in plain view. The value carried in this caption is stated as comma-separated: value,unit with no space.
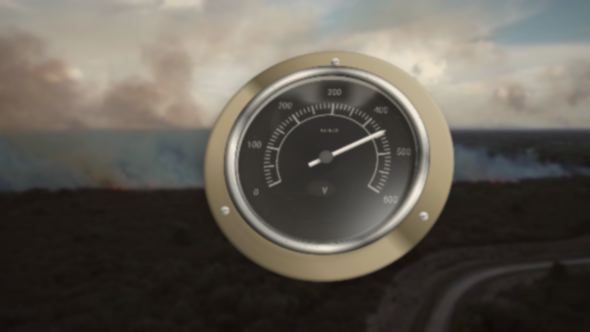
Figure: 450,V
